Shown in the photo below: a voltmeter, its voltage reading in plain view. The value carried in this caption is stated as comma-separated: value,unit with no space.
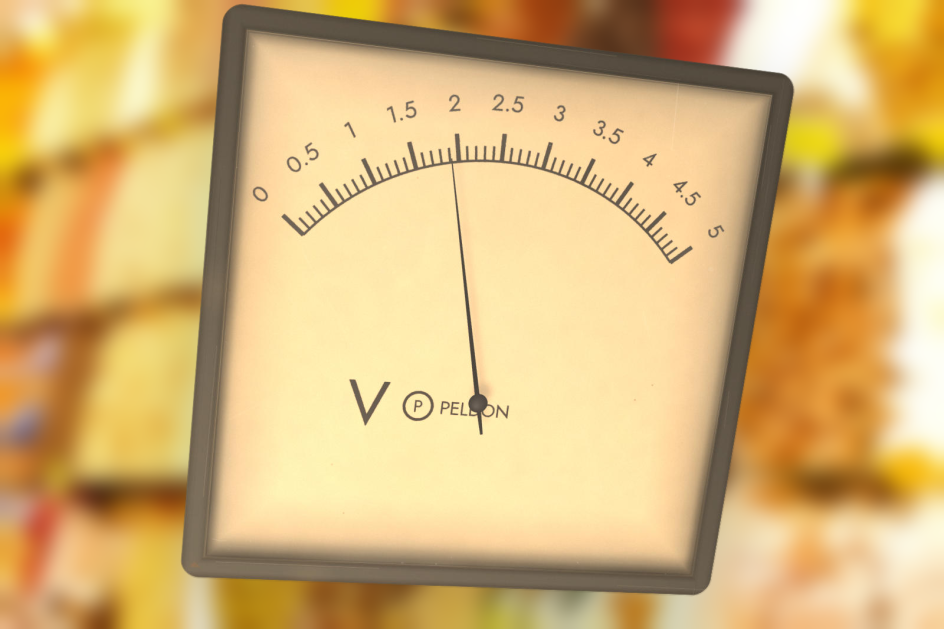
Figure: 1.9,V
